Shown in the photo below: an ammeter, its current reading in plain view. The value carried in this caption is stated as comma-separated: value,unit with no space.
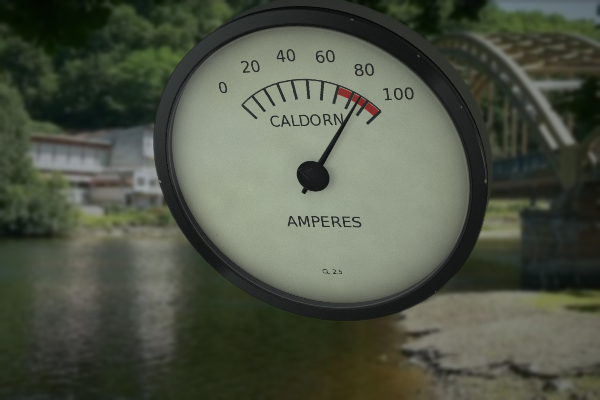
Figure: 85,A
